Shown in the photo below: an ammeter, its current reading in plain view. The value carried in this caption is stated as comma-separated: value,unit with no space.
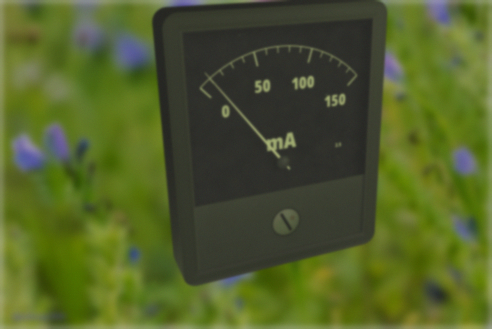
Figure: 10,mA
